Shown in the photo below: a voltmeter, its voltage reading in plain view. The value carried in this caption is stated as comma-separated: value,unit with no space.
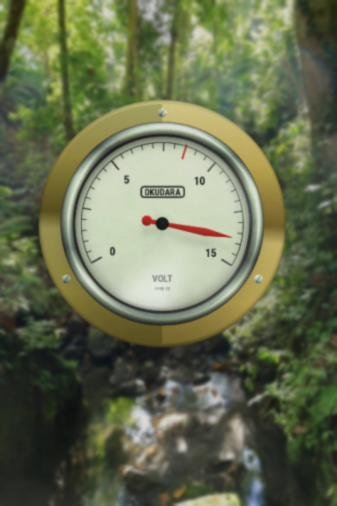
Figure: 13.75,V
